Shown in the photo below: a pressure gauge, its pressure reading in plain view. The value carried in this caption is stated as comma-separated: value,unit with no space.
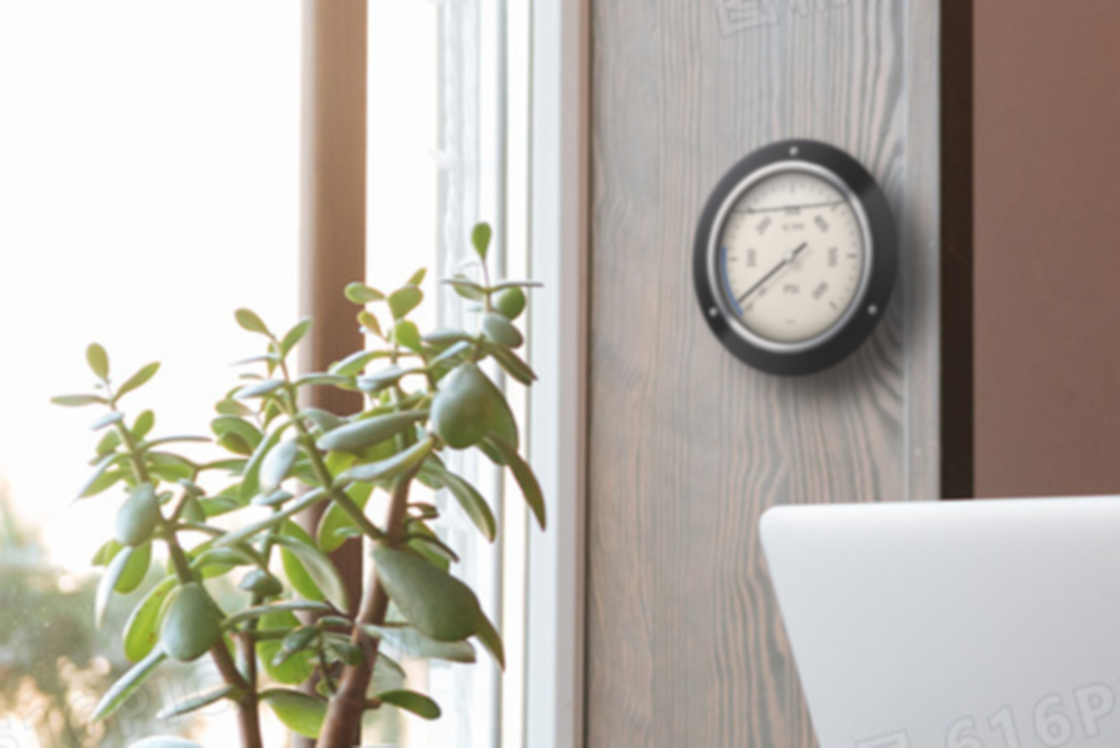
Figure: 20,psi
